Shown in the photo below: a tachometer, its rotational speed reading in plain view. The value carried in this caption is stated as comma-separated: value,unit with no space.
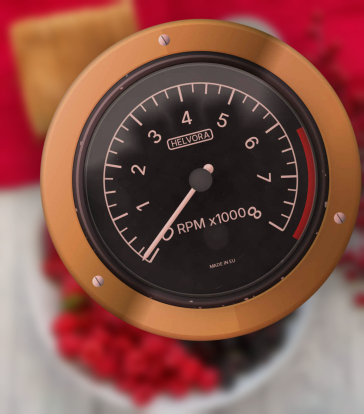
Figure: 125,rpm
